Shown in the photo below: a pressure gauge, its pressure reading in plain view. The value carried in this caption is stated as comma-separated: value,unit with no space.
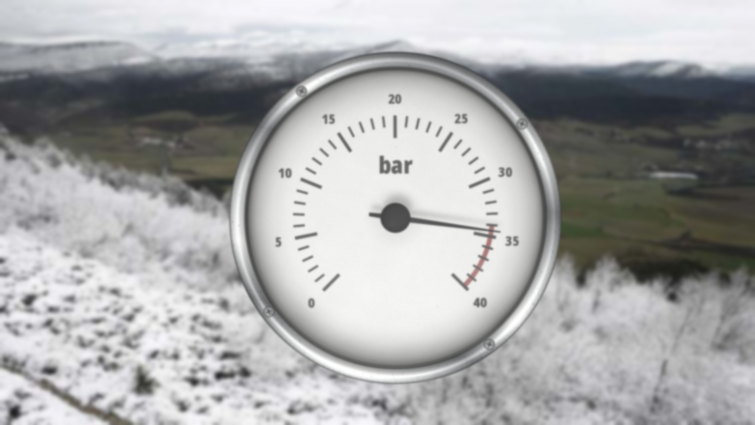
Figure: 34.5,bar
